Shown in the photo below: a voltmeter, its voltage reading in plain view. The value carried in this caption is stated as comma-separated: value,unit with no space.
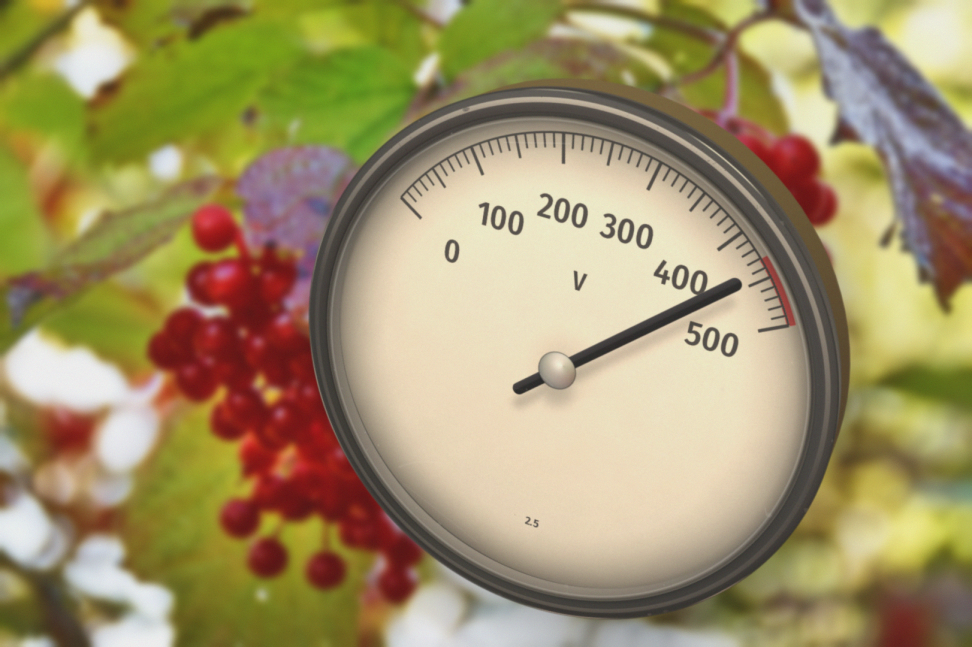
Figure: 440,V
